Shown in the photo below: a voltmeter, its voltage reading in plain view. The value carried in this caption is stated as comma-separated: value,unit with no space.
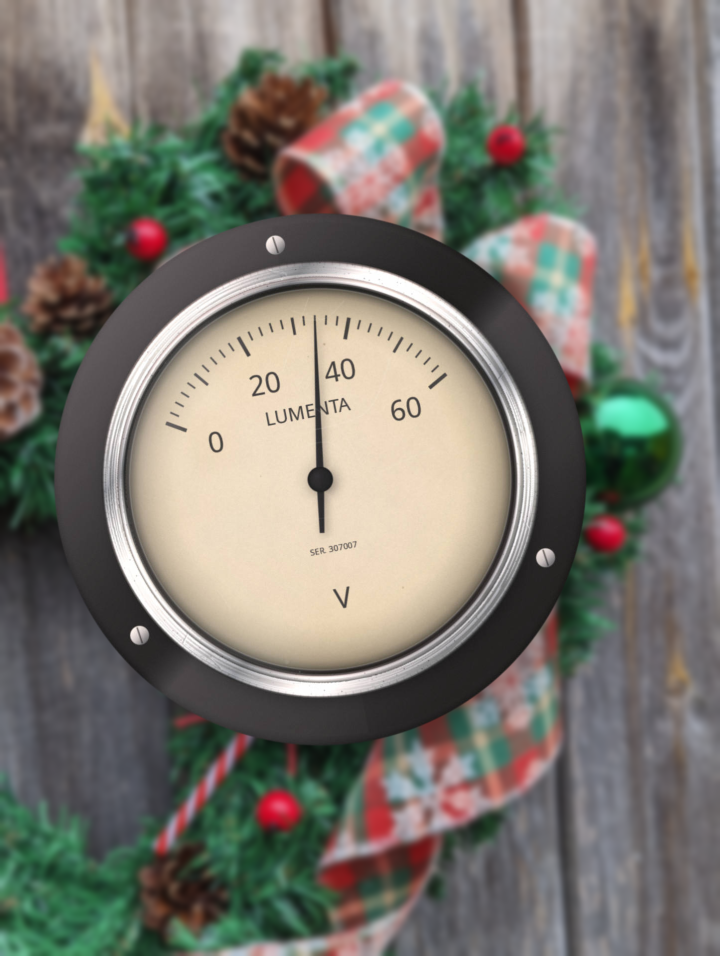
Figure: 34,V
